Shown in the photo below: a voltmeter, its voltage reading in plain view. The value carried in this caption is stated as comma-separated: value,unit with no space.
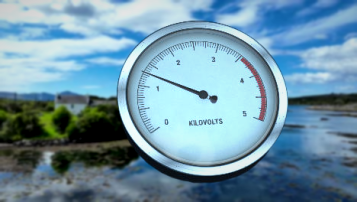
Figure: 1.25,kV
